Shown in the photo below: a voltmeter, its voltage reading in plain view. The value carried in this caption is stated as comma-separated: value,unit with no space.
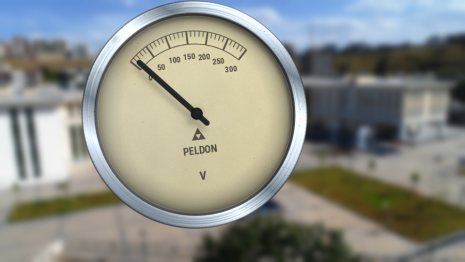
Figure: 10,V
